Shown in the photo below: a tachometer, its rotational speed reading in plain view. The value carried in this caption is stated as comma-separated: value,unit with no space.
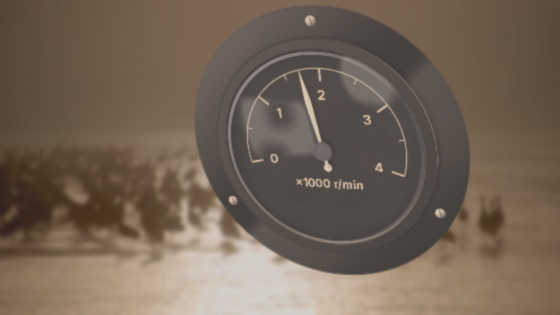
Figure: 1750,rpm
